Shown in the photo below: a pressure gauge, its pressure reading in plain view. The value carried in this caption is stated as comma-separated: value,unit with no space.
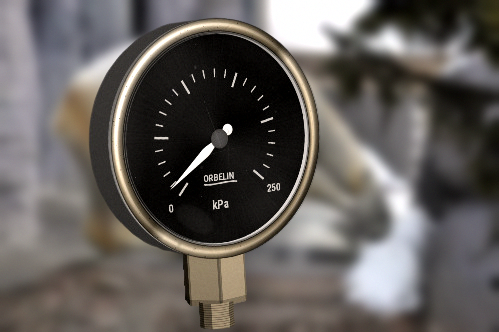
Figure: 10,kPa
